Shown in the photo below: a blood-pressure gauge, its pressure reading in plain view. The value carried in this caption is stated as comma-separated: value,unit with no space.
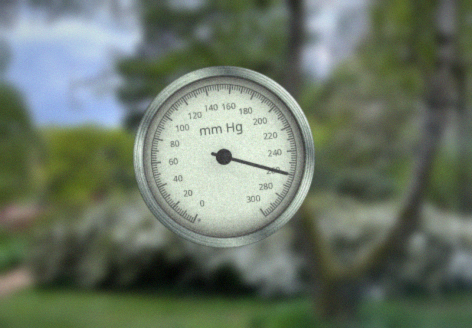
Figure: 260,mmHg
